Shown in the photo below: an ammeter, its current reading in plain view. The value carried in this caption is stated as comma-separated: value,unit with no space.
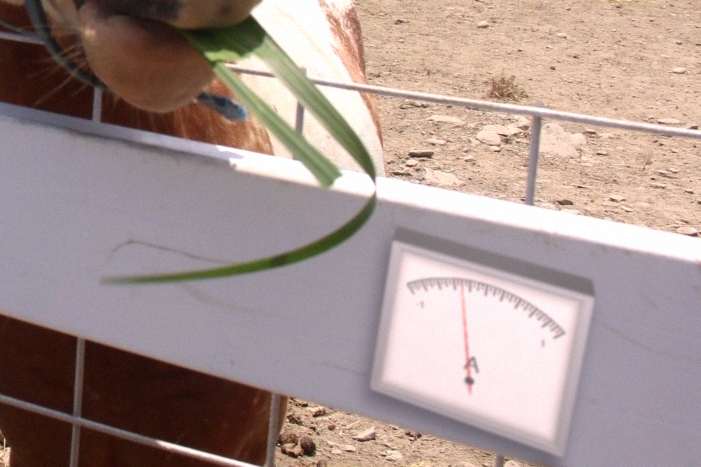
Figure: -0.3,A
